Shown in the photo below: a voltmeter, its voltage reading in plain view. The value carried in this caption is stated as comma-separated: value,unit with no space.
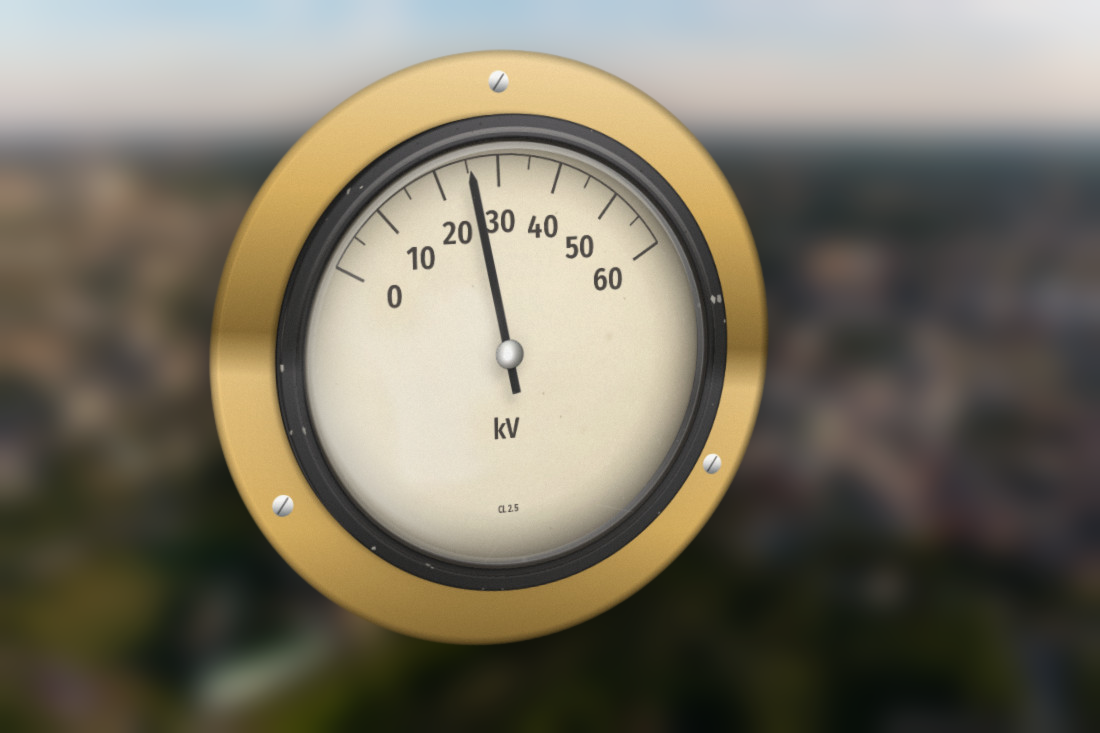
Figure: 25,kV
